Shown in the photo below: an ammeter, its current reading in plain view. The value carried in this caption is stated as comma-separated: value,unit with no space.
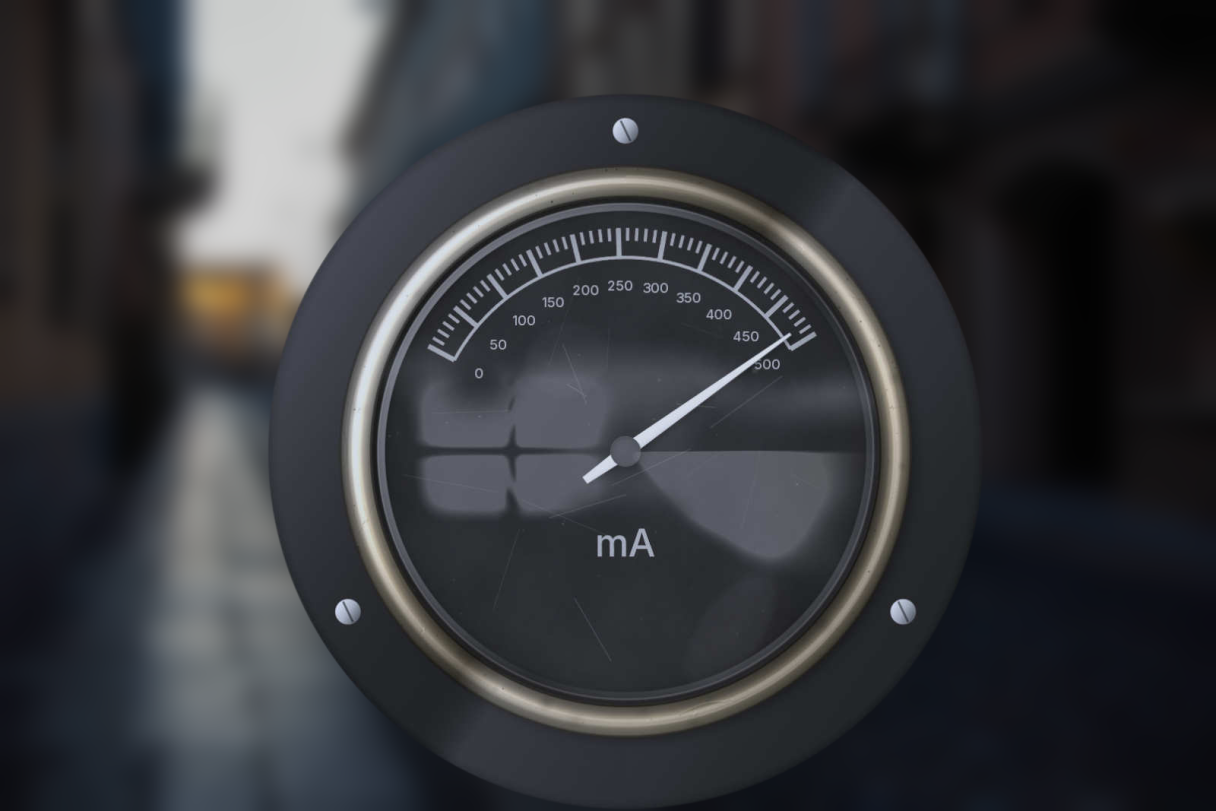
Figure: 485,mA
